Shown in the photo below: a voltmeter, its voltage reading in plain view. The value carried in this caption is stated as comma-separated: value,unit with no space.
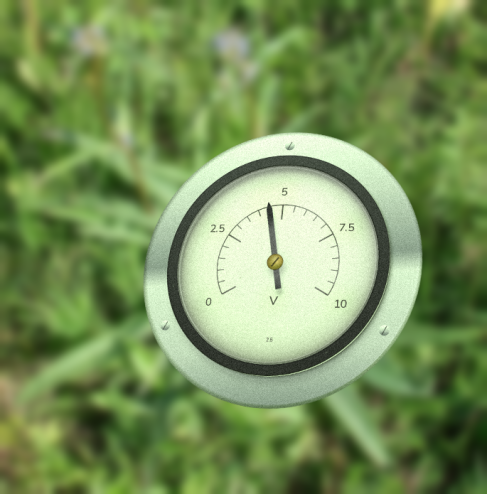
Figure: 4.5,V
